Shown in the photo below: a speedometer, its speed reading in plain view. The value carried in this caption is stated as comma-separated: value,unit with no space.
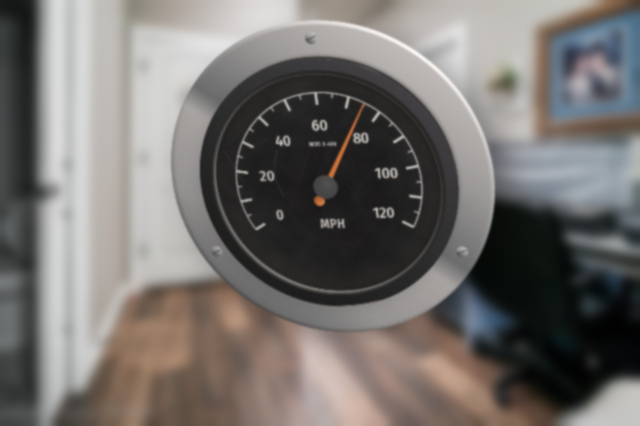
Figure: 75,mph
